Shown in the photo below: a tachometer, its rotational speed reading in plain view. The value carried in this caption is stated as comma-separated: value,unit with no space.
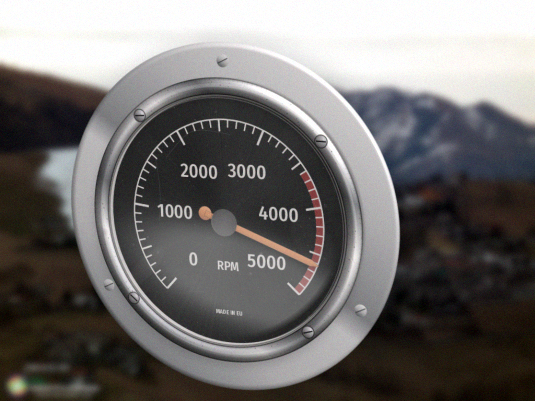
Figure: 4600,rpm
